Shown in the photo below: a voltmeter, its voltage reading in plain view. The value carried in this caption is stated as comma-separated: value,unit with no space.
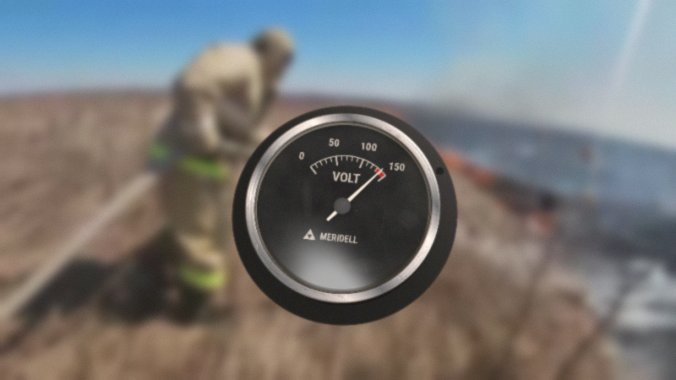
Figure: 140,V
